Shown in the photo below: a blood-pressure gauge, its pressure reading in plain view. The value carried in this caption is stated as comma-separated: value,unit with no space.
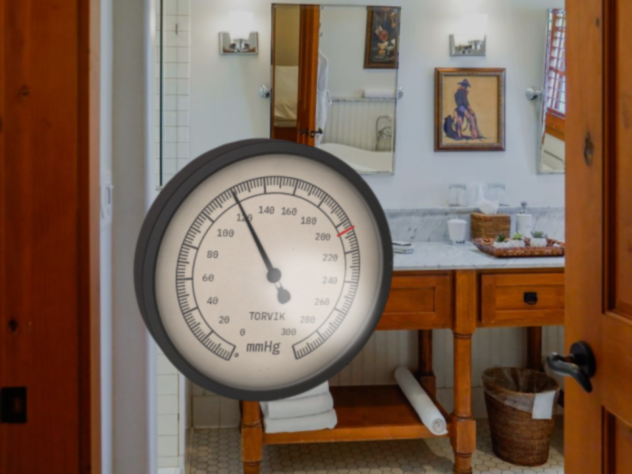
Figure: 120,mmHg
